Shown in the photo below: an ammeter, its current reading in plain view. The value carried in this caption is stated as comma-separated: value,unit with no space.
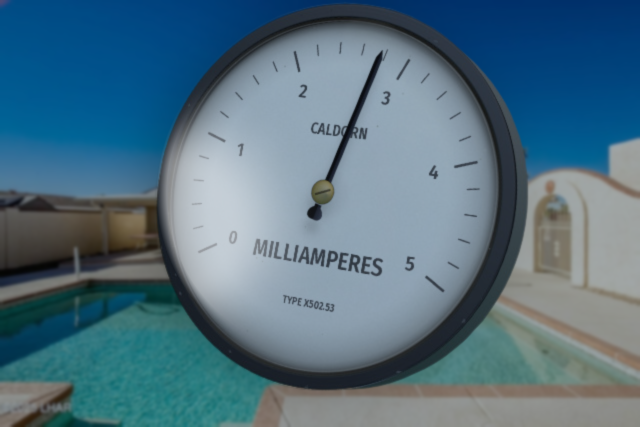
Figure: 2.8,mA
